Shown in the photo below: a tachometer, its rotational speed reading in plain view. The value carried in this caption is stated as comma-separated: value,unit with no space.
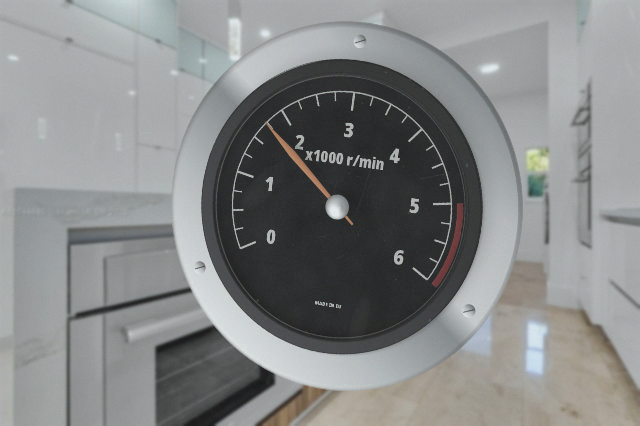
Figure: 1750,rpm
